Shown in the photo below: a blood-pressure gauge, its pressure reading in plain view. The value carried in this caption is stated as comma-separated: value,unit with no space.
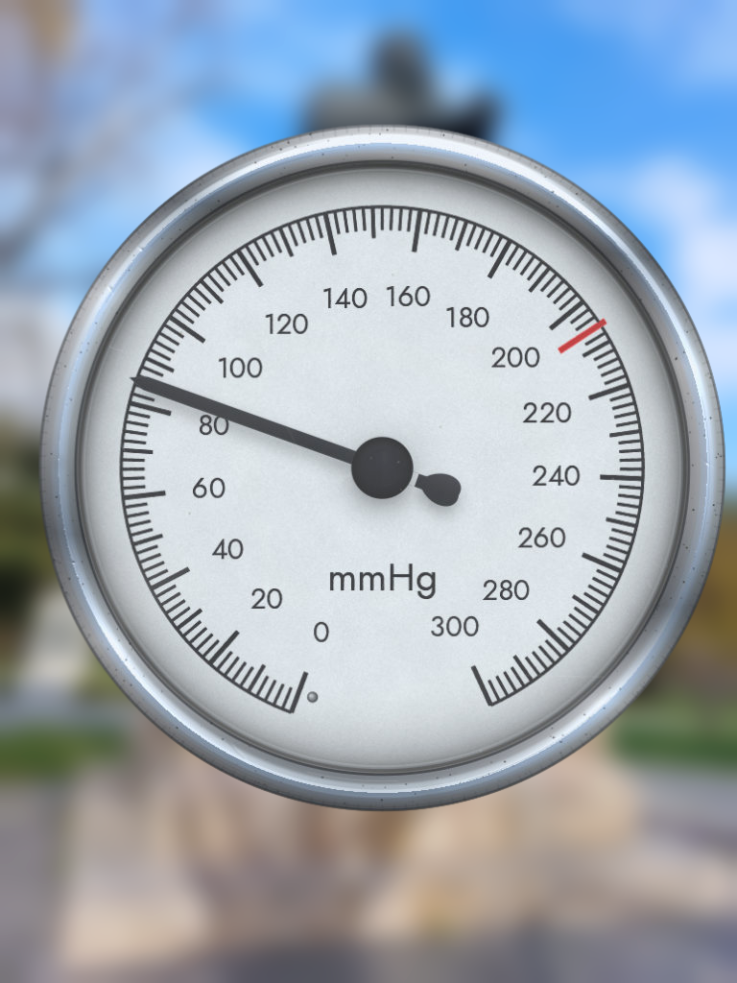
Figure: 85,mmHg
